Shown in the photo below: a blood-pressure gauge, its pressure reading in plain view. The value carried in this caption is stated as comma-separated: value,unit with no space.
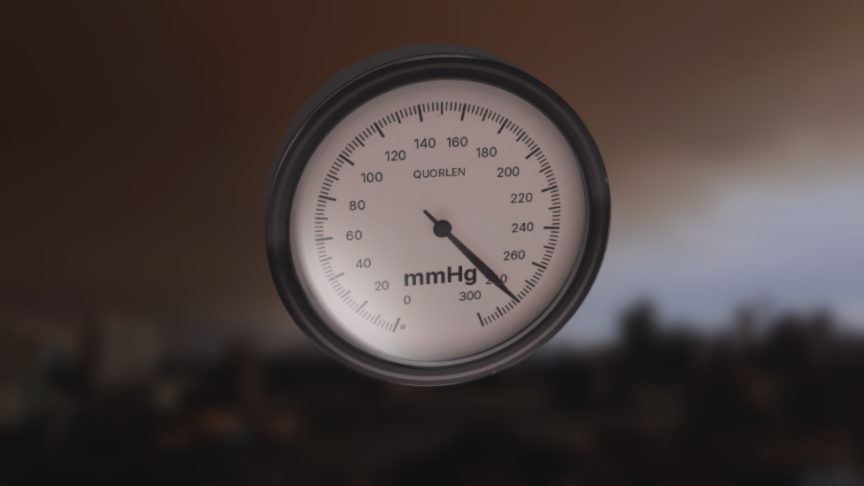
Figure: 280,mmHg
